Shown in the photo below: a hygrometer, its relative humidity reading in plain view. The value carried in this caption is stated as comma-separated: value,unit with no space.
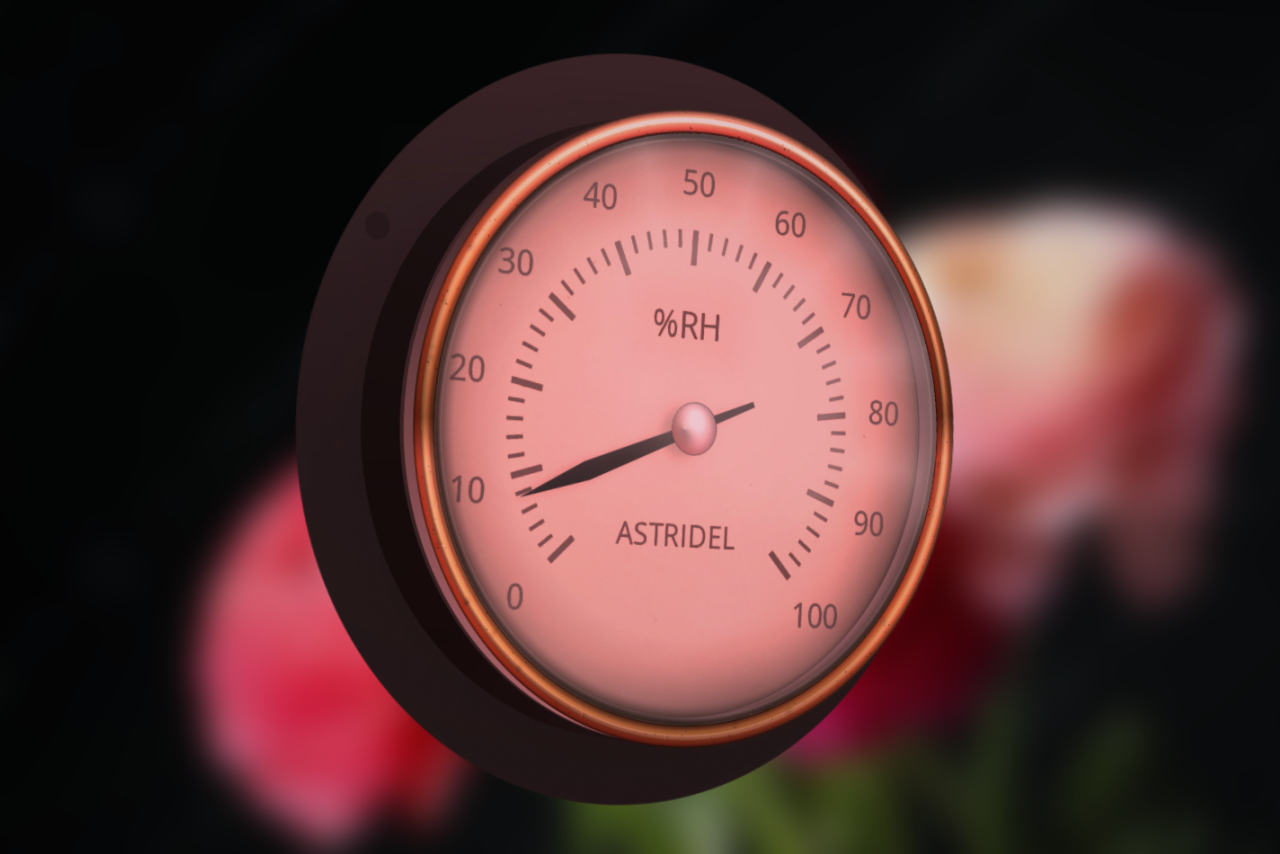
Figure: 8,%
